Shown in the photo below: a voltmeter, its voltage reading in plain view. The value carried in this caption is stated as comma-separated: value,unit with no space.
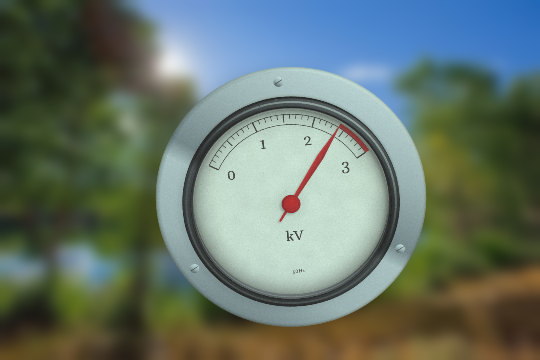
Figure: 2.4,kV
